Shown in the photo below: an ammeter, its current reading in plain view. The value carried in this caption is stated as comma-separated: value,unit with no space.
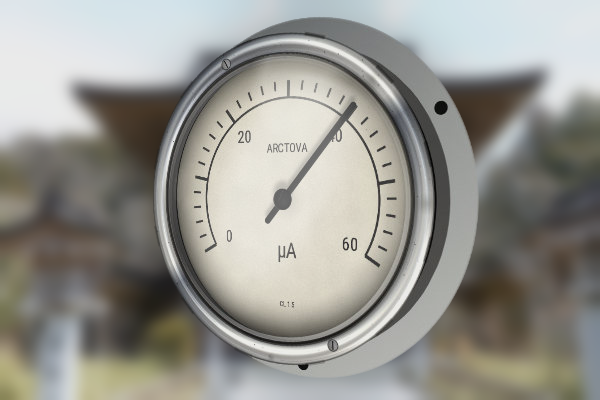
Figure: 40,µA
